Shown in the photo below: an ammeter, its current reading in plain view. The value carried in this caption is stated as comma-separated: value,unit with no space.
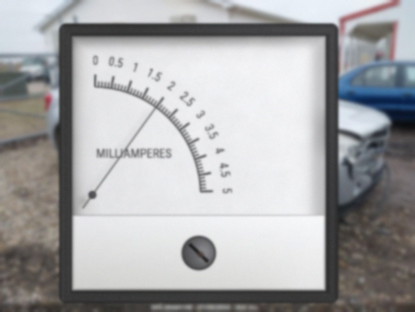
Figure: 2,mA
